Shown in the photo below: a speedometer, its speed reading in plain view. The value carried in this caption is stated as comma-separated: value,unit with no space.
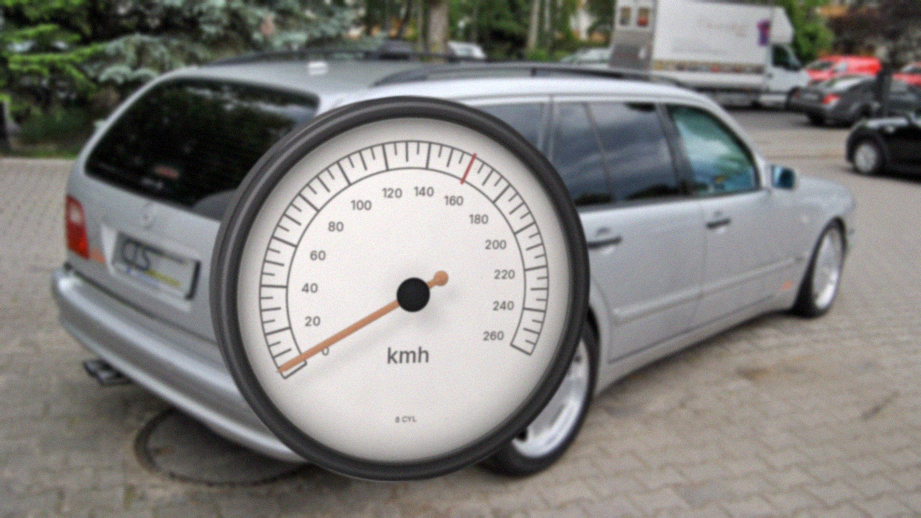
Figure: 5,km/h
